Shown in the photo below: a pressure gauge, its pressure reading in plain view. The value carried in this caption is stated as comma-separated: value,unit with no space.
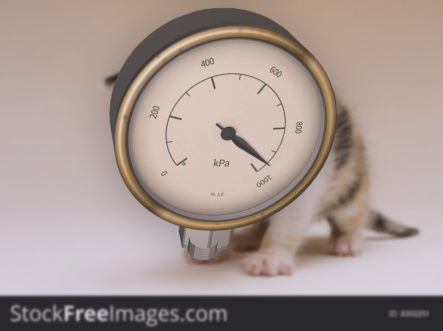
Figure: 950,kPa
